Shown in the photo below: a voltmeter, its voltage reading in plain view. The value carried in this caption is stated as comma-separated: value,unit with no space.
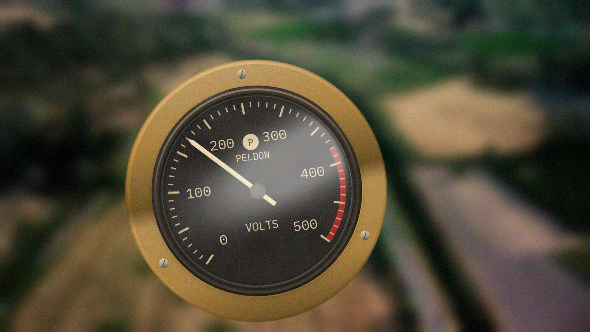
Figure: 170,V
